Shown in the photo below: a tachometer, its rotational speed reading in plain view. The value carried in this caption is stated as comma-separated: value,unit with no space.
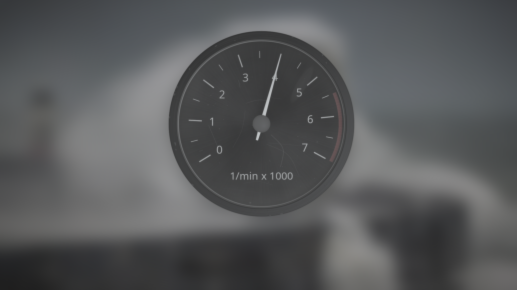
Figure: 4000,rpm
